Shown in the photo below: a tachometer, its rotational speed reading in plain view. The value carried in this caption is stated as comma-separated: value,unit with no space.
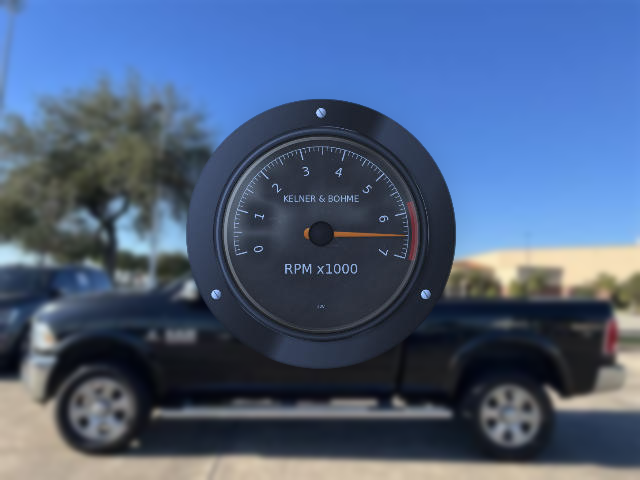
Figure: 6500,rpm
